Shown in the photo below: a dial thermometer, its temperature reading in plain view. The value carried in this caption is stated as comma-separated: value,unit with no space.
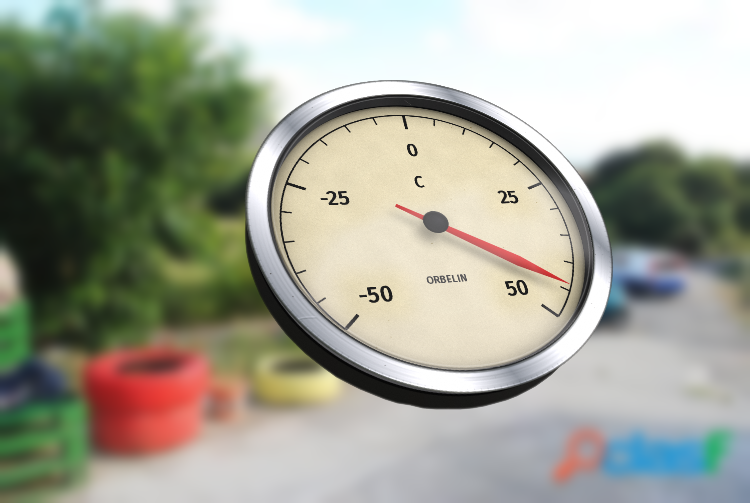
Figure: 45,°C
